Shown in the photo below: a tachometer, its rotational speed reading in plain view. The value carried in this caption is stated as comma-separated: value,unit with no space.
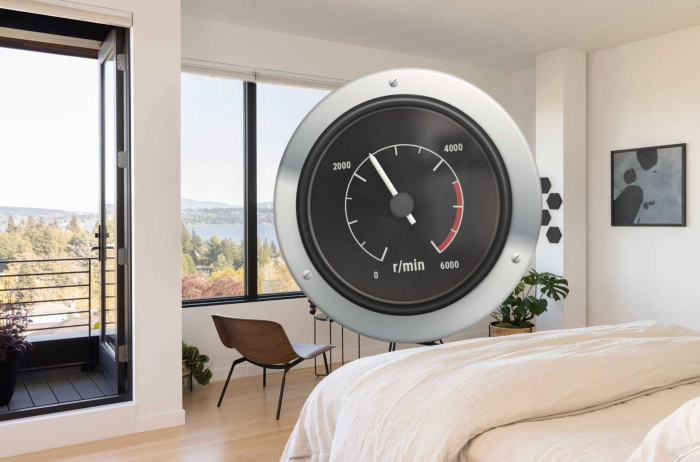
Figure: 2500,rpm
